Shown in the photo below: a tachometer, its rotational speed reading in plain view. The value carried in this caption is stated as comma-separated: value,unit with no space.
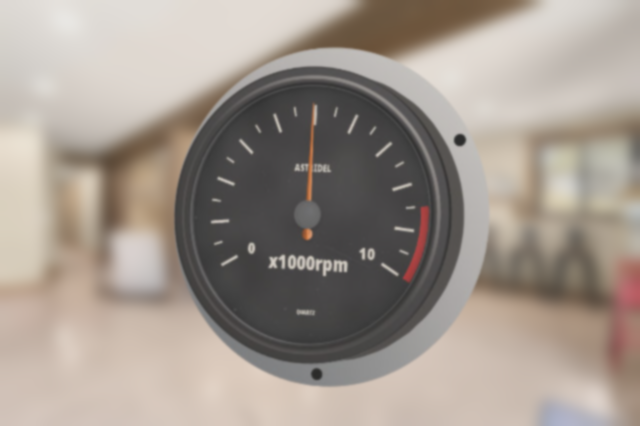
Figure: 5000,rpm
